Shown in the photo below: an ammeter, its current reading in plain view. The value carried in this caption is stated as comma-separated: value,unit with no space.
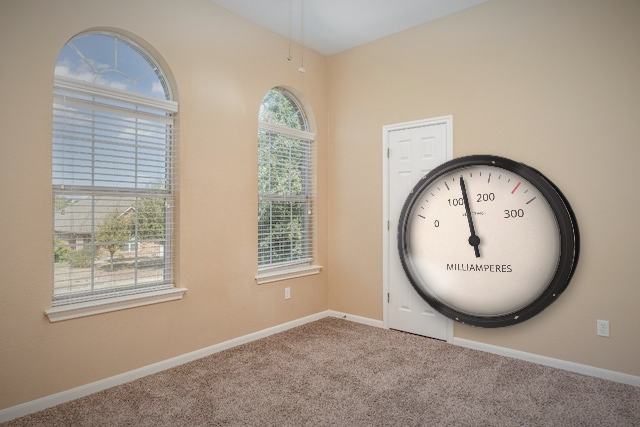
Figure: 140,mA
